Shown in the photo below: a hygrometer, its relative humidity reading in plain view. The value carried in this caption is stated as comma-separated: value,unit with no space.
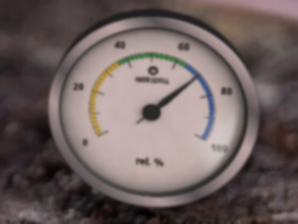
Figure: 70,%
